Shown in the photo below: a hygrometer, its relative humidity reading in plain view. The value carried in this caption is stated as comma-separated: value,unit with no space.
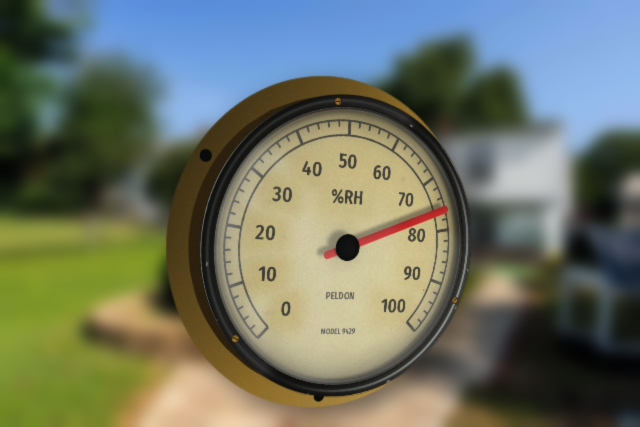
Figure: 76,%
